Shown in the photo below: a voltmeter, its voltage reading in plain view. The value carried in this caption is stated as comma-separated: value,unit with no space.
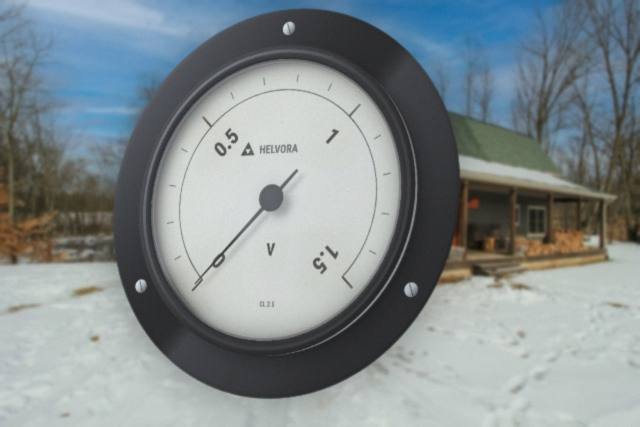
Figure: 0,V
